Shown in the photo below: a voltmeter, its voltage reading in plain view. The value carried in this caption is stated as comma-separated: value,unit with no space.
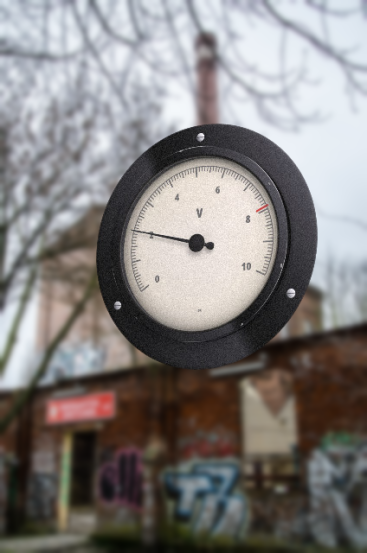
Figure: 2,V
